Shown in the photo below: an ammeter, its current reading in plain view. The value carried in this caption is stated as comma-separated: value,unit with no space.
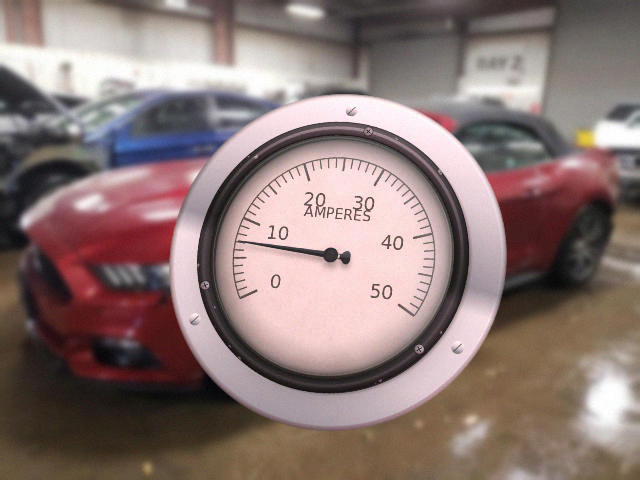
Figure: 7,A
